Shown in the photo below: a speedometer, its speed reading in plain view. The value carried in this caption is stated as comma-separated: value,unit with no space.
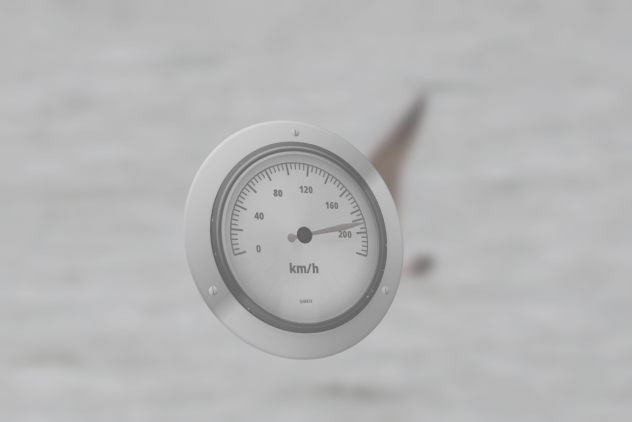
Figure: 192,km/h
